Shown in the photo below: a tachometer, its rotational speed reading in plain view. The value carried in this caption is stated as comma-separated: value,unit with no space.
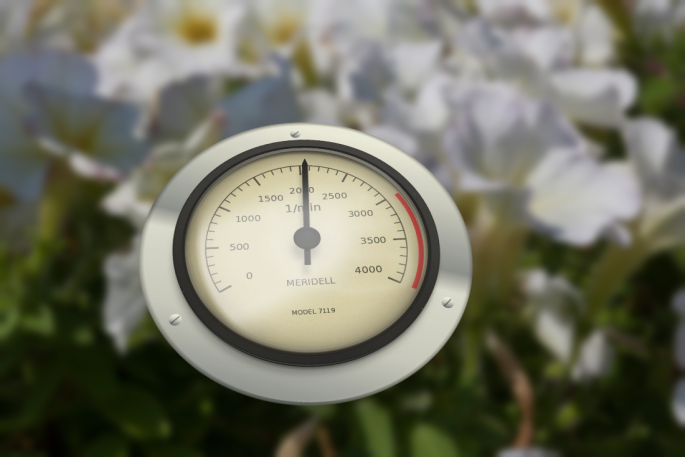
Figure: 2050,rpm
